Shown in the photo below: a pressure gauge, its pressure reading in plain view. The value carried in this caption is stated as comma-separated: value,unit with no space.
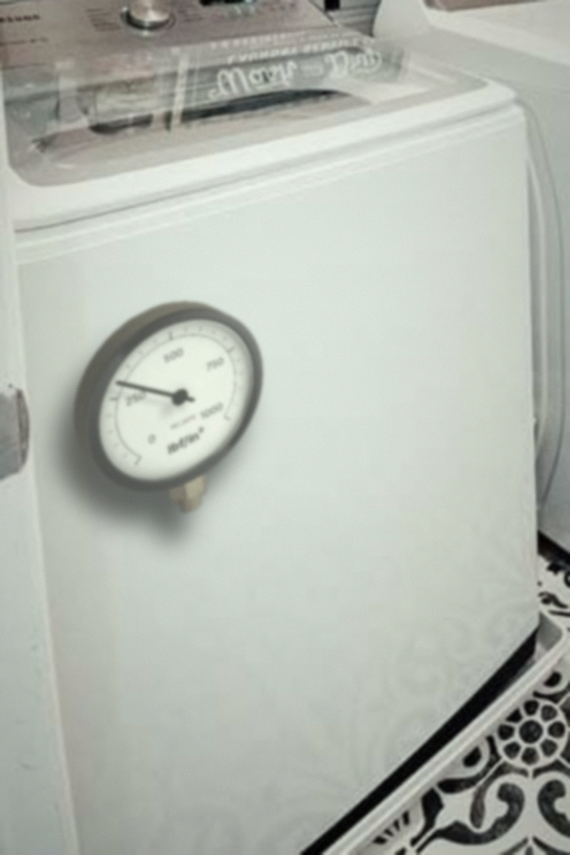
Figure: 300,psi
